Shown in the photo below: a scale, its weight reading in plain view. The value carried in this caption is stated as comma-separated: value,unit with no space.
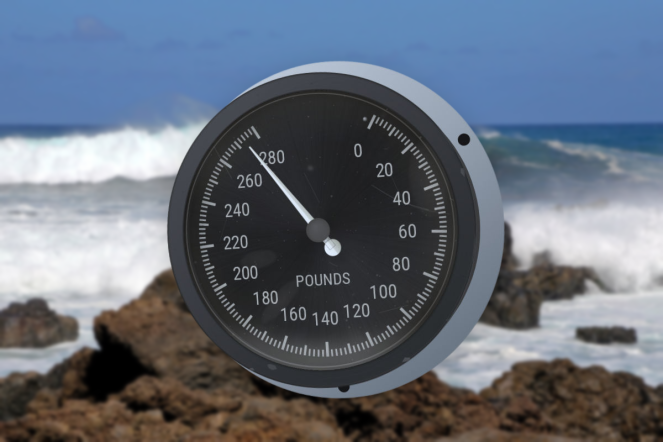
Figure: 274,lb
